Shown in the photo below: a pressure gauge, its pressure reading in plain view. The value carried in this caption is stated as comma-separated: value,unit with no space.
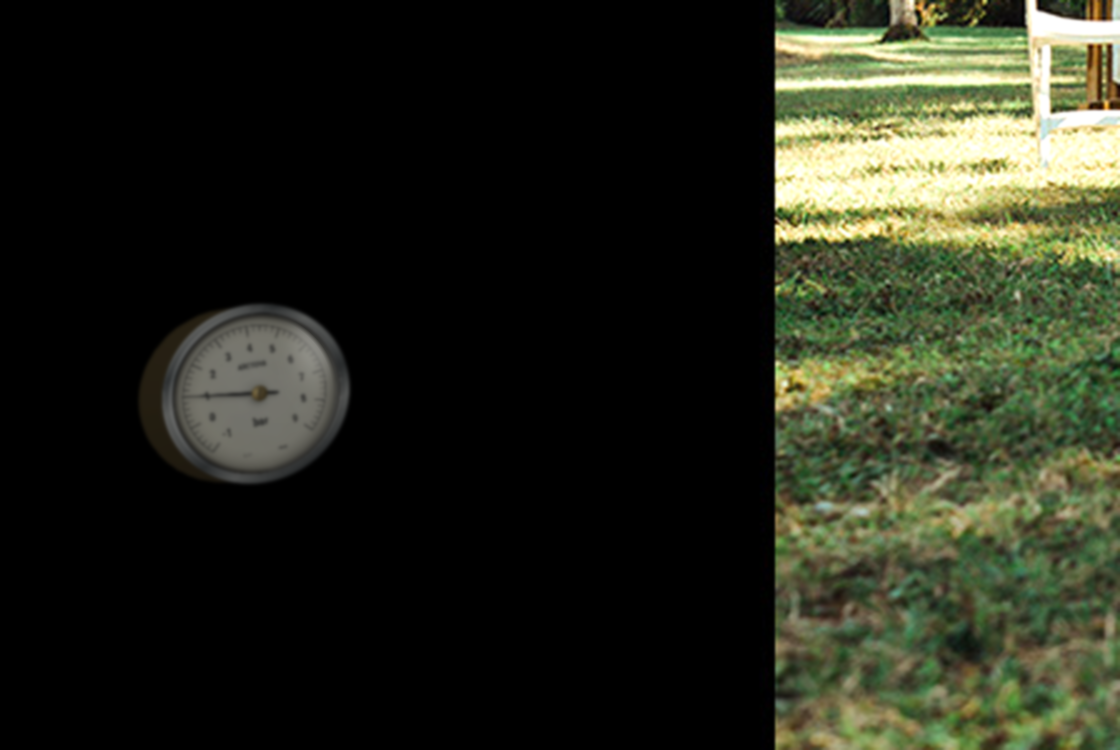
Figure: 1,bar
